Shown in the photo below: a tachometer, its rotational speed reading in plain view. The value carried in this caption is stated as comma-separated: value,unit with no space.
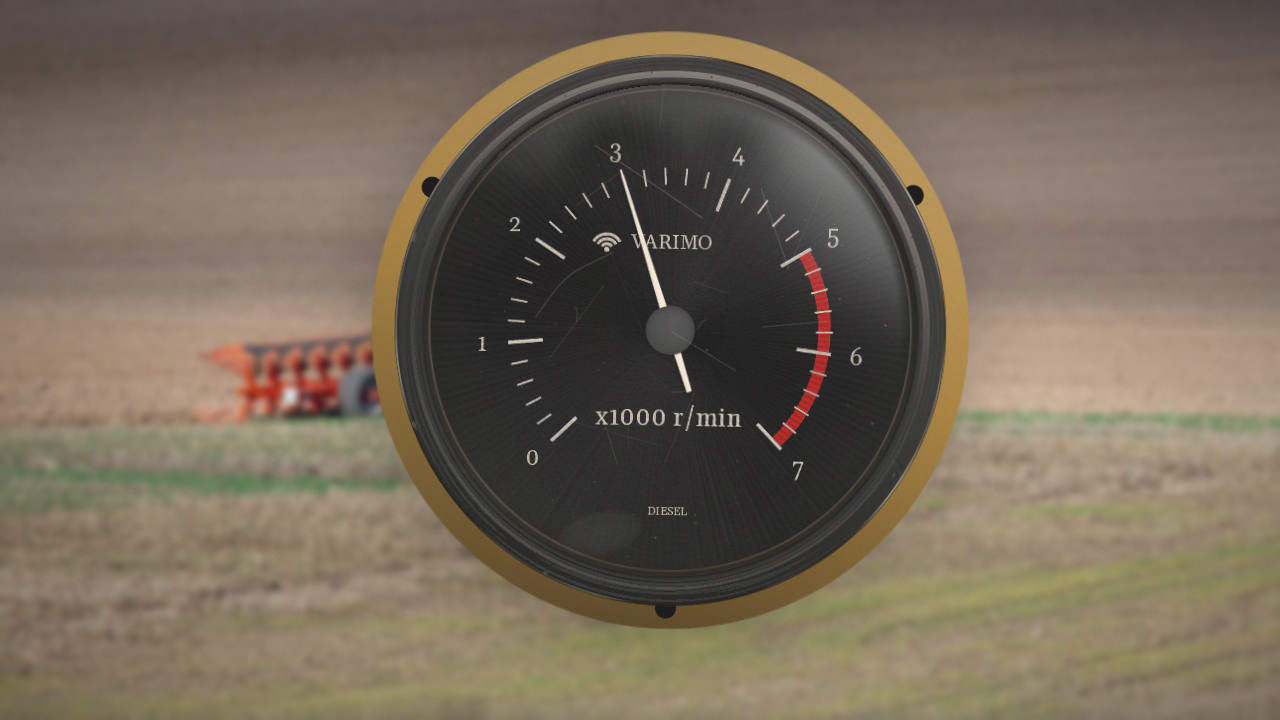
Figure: 3000,rpm
